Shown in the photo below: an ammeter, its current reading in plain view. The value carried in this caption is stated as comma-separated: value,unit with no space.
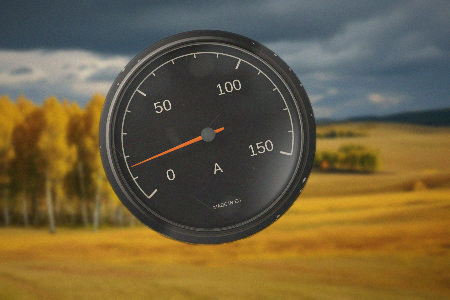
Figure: 15,A
